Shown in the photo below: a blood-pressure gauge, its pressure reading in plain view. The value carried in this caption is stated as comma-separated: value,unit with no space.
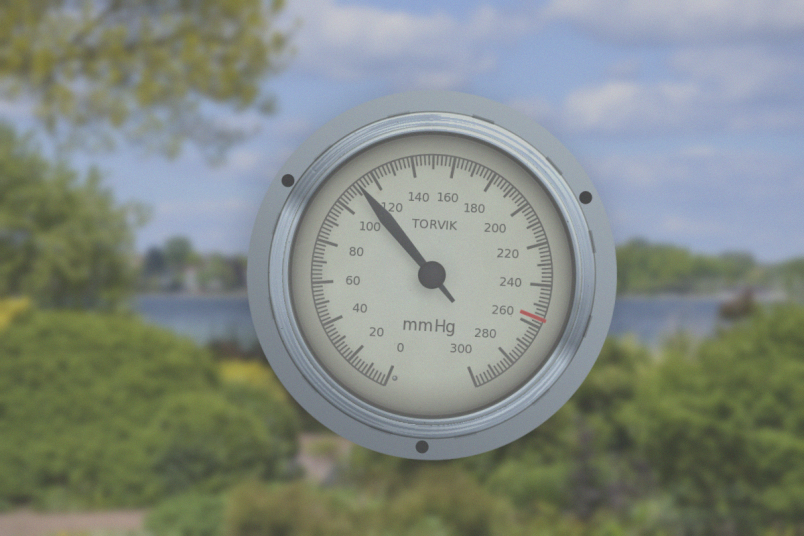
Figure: 112,mmHg
